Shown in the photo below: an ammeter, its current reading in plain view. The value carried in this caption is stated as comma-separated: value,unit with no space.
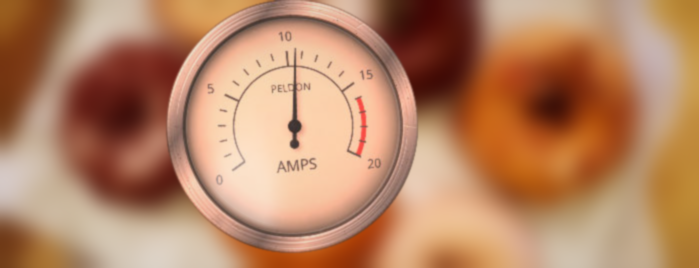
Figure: 10.5,A
